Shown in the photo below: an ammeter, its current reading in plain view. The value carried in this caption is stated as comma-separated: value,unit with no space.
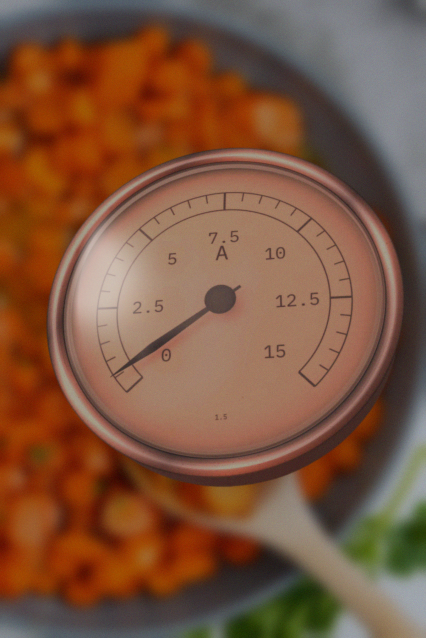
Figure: 0.5,A
